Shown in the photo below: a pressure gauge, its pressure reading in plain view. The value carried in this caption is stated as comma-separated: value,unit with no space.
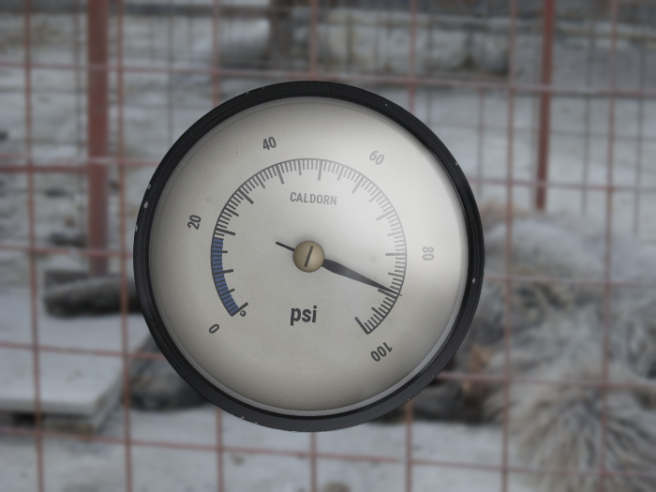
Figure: 89,psi
